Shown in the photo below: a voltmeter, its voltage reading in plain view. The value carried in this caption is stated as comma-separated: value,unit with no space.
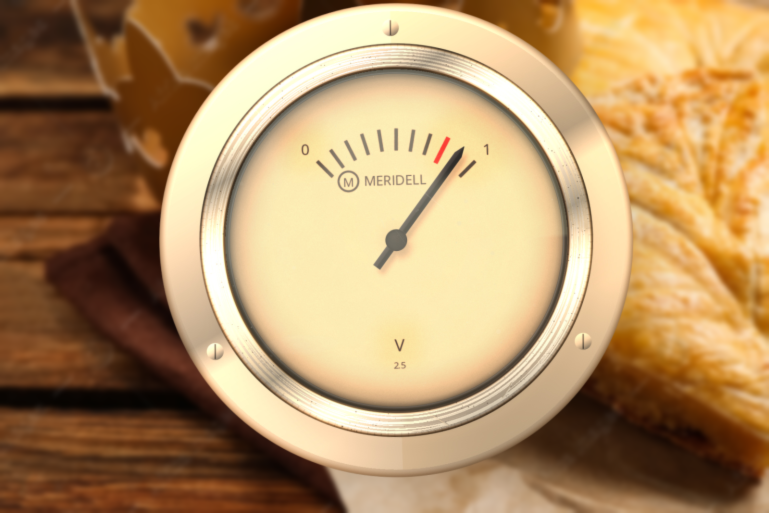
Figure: 0.9,V
